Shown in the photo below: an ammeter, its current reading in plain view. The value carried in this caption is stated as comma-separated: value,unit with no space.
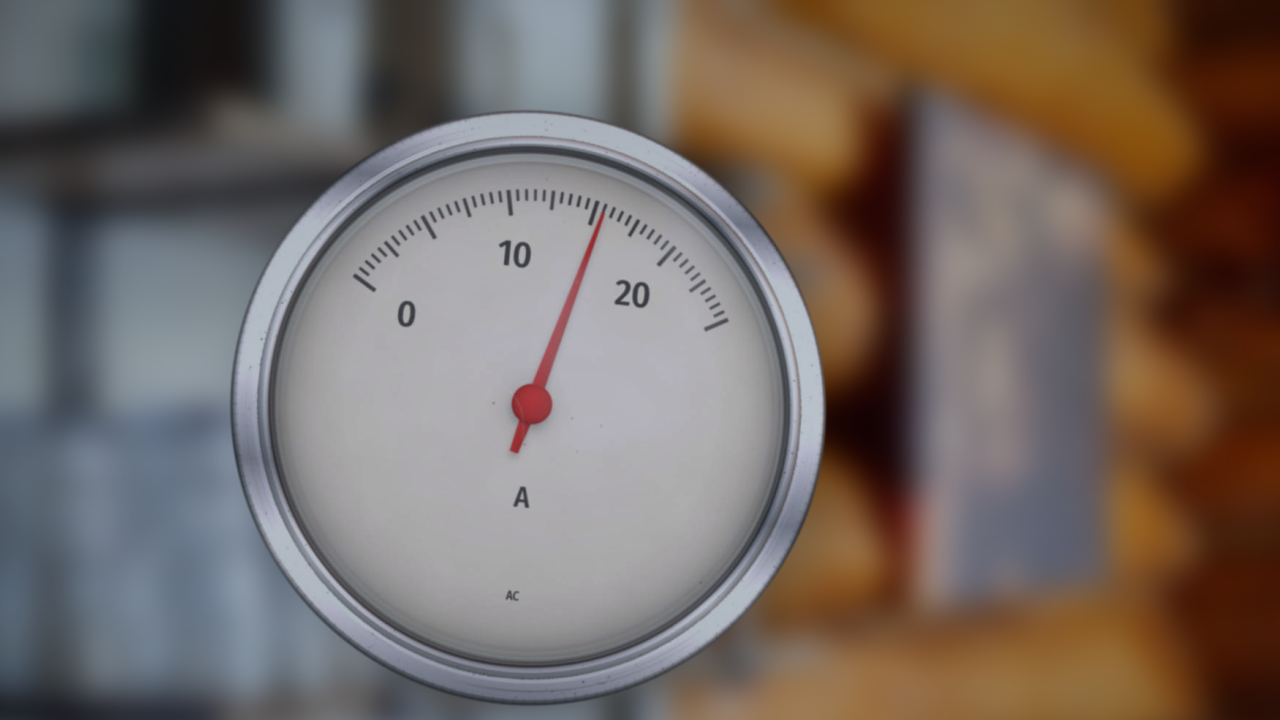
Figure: 15.5,A
